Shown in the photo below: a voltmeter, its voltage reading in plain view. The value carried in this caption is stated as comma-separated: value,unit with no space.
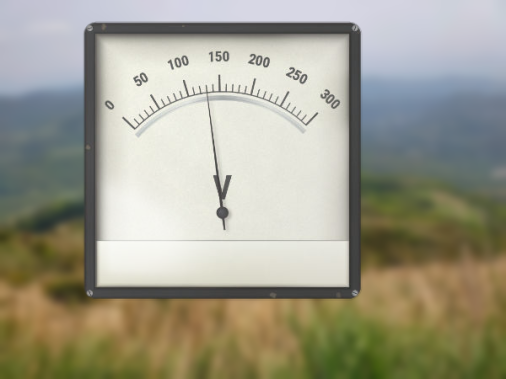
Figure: 130,V
